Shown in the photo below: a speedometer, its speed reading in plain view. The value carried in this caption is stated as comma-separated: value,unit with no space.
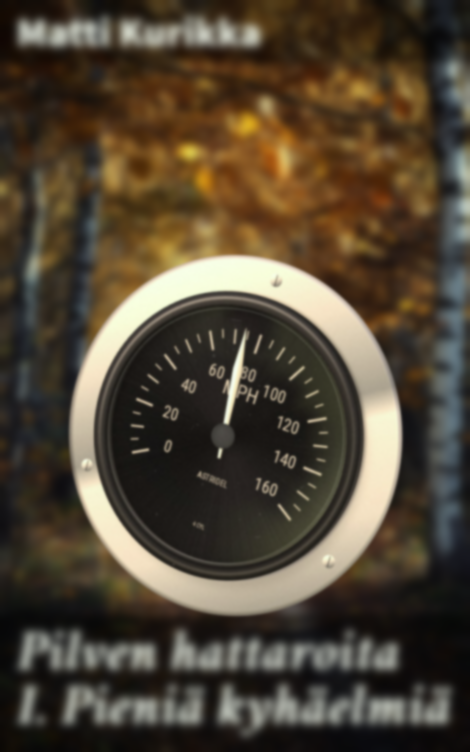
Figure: 75,mph
